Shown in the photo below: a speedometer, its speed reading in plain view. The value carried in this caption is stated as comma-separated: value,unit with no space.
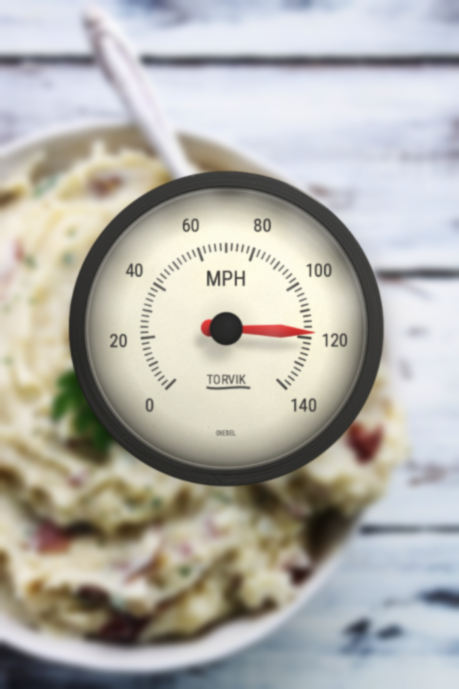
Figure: 118,mph
